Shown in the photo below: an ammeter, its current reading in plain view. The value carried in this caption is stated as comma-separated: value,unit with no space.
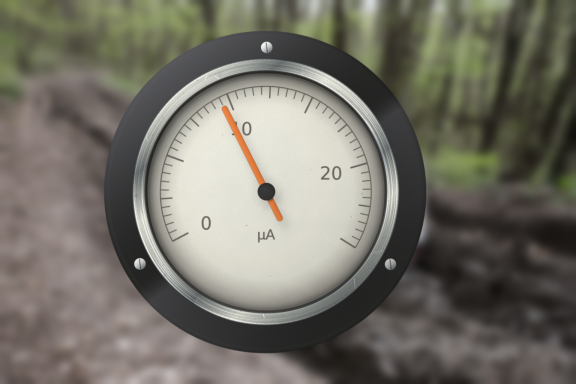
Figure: 9.5,µA
